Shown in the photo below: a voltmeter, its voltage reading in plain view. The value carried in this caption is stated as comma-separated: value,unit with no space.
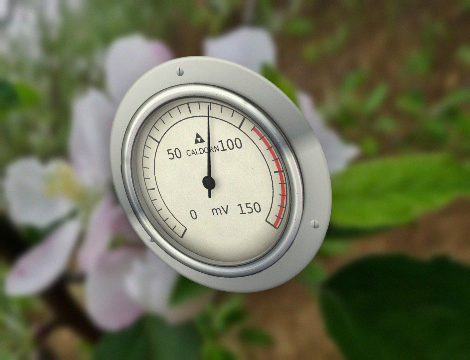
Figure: 85,mV
